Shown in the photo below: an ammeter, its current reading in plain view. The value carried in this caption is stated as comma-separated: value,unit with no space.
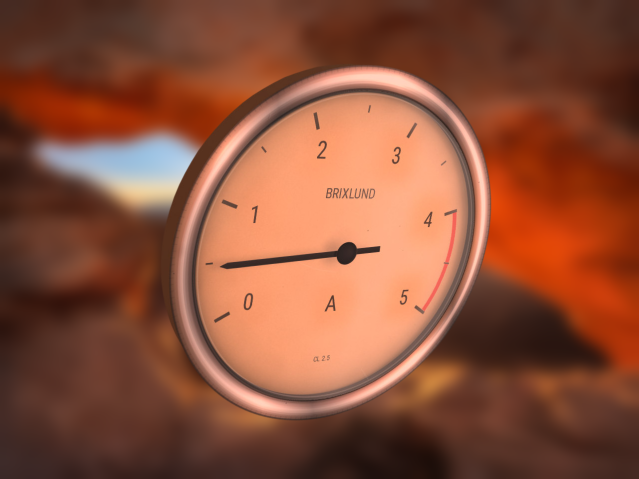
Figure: 0.5,A
